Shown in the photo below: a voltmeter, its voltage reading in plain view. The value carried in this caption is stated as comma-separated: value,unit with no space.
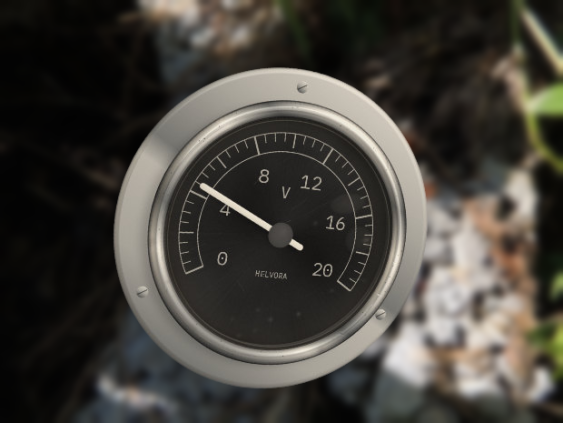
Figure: 4.5,V
